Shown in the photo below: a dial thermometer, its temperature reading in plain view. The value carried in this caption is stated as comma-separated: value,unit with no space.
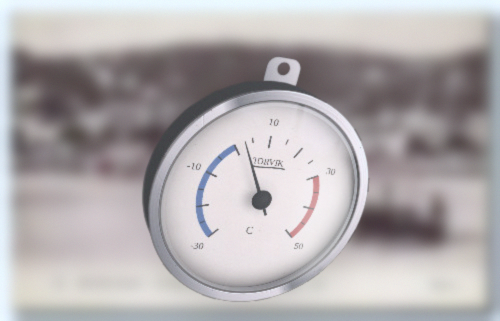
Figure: 2.5,°C
